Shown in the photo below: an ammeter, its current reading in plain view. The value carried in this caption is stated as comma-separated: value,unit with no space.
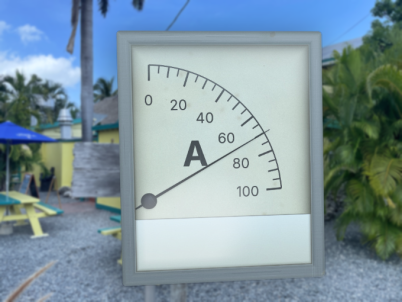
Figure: 70,A
